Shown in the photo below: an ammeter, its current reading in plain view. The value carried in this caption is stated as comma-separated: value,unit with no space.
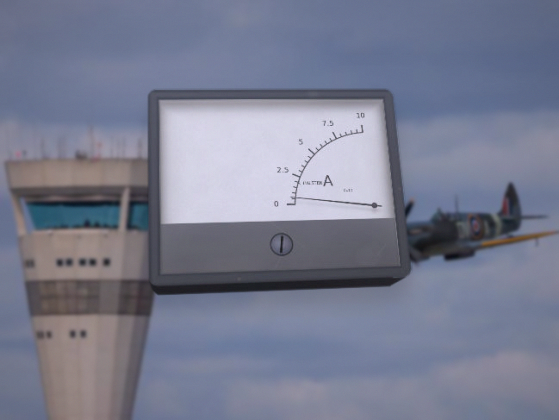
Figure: 0.5,A
